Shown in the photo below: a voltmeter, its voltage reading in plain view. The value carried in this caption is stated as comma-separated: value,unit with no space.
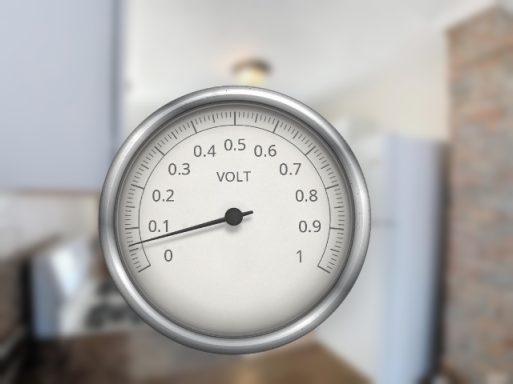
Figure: 0.06,V
